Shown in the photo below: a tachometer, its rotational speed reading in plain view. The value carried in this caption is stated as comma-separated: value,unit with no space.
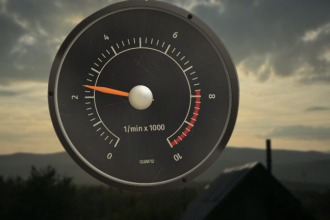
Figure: 2400,rpm
